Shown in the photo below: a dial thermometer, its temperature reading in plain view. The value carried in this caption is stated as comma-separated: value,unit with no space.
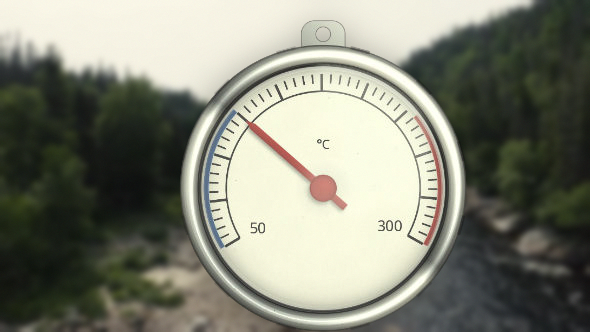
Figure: 125,°C
